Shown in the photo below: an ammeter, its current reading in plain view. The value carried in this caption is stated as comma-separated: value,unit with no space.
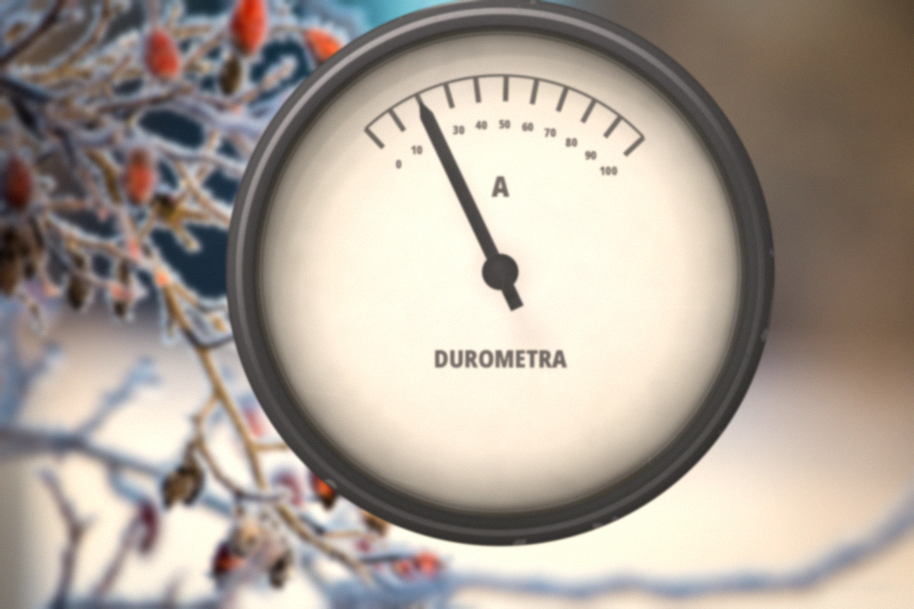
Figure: 20,A
